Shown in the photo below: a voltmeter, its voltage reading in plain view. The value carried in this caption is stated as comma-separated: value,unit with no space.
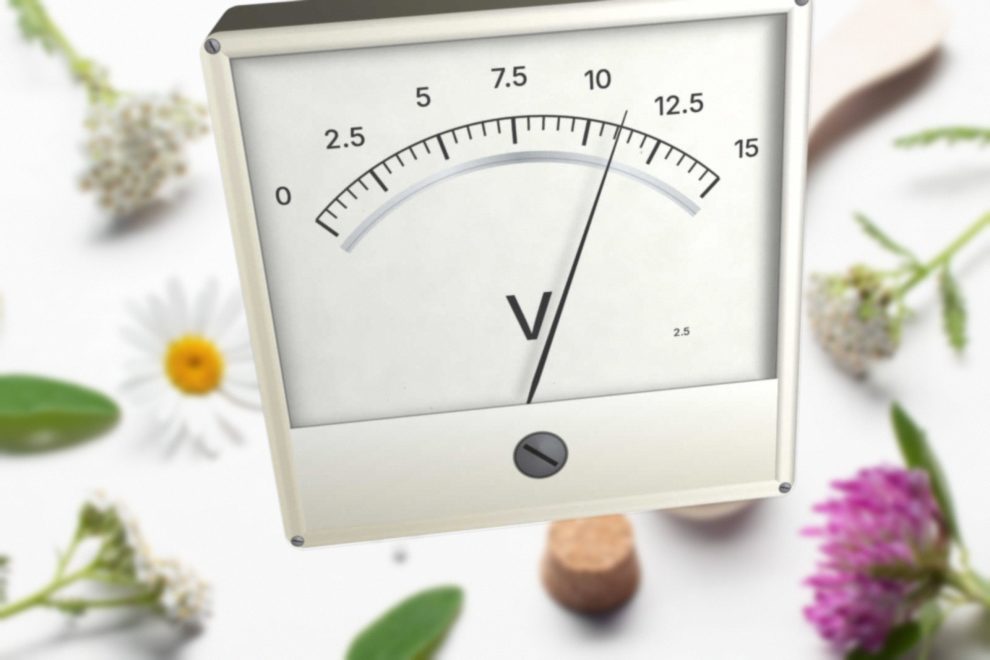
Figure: 11,V
